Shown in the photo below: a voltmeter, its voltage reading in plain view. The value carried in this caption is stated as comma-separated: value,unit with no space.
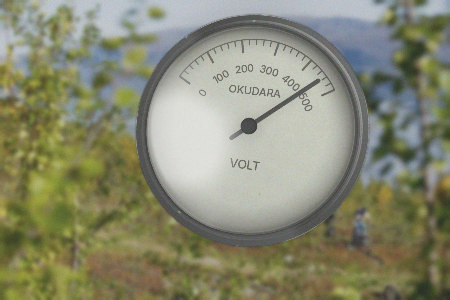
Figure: 460,V
